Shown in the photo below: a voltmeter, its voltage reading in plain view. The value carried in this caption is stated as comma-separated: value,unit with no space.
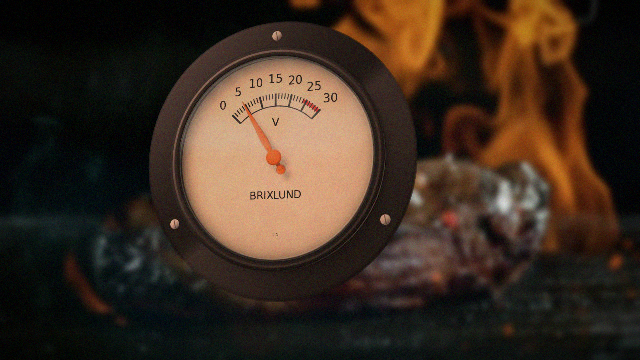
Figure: 5,V
